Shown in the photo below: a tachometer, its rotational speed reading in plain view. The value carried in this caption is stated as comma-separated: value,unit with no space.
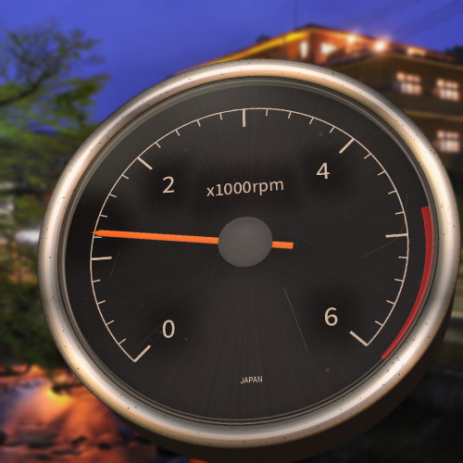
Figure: 1200,rpm
